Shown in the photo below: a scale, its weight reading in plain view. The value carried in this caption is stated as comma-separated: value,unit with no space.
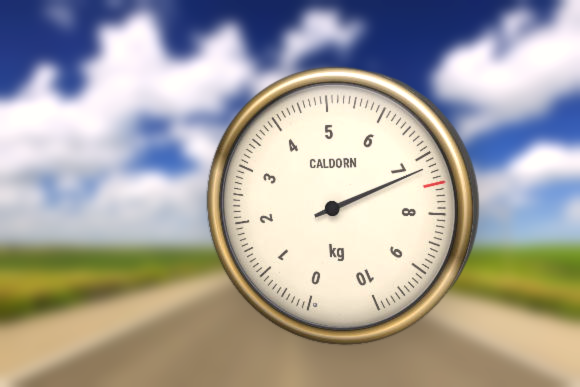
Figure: 7.2,kg
